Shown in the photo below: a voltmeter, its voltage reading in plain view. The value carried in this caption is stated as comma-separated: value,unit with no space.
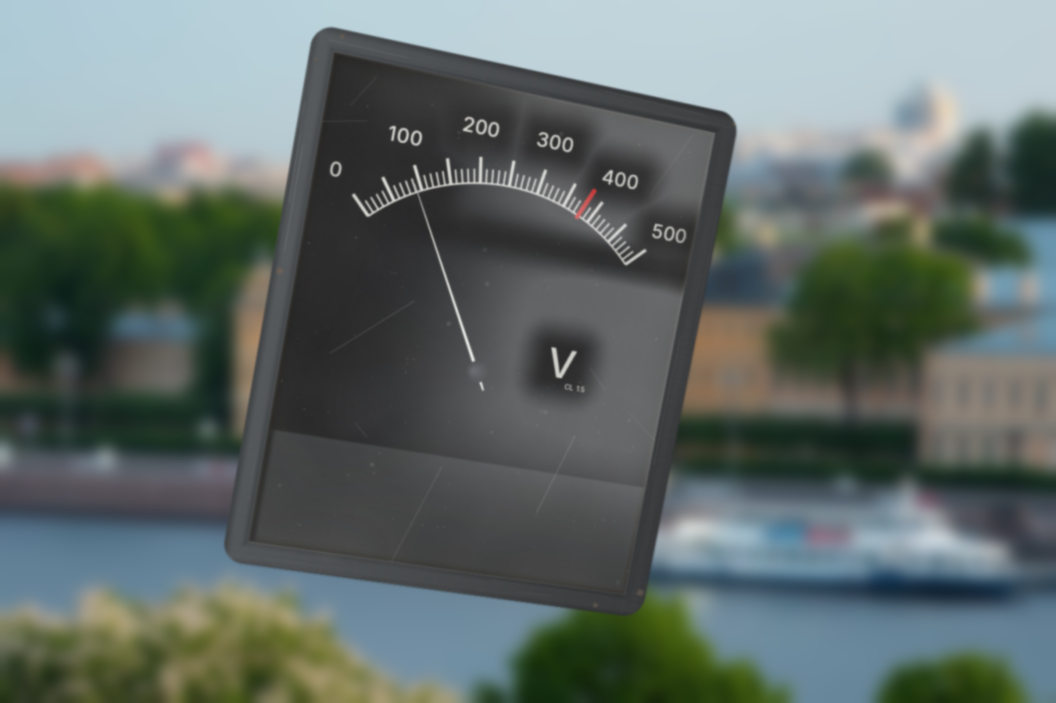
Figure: 90,V
